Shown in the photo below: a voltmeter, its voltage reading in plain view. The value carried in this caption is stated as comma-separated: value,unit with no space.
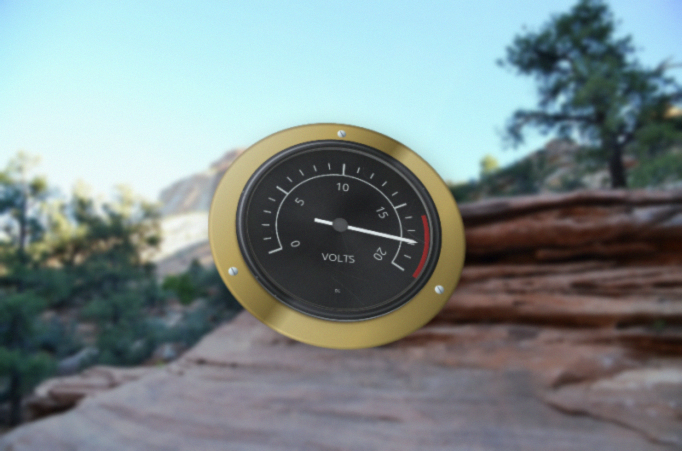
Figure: 18,V
